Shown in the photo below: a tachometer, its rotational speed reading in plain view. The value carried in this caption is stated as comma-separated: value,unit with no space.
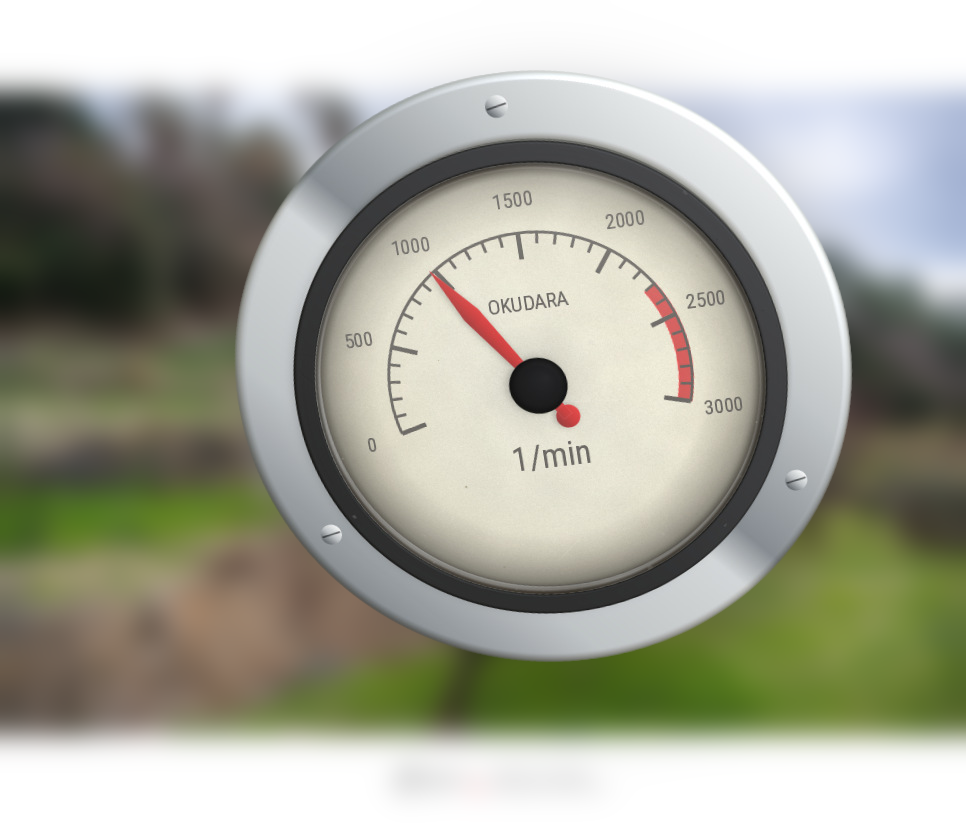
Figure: 1000,rpm
